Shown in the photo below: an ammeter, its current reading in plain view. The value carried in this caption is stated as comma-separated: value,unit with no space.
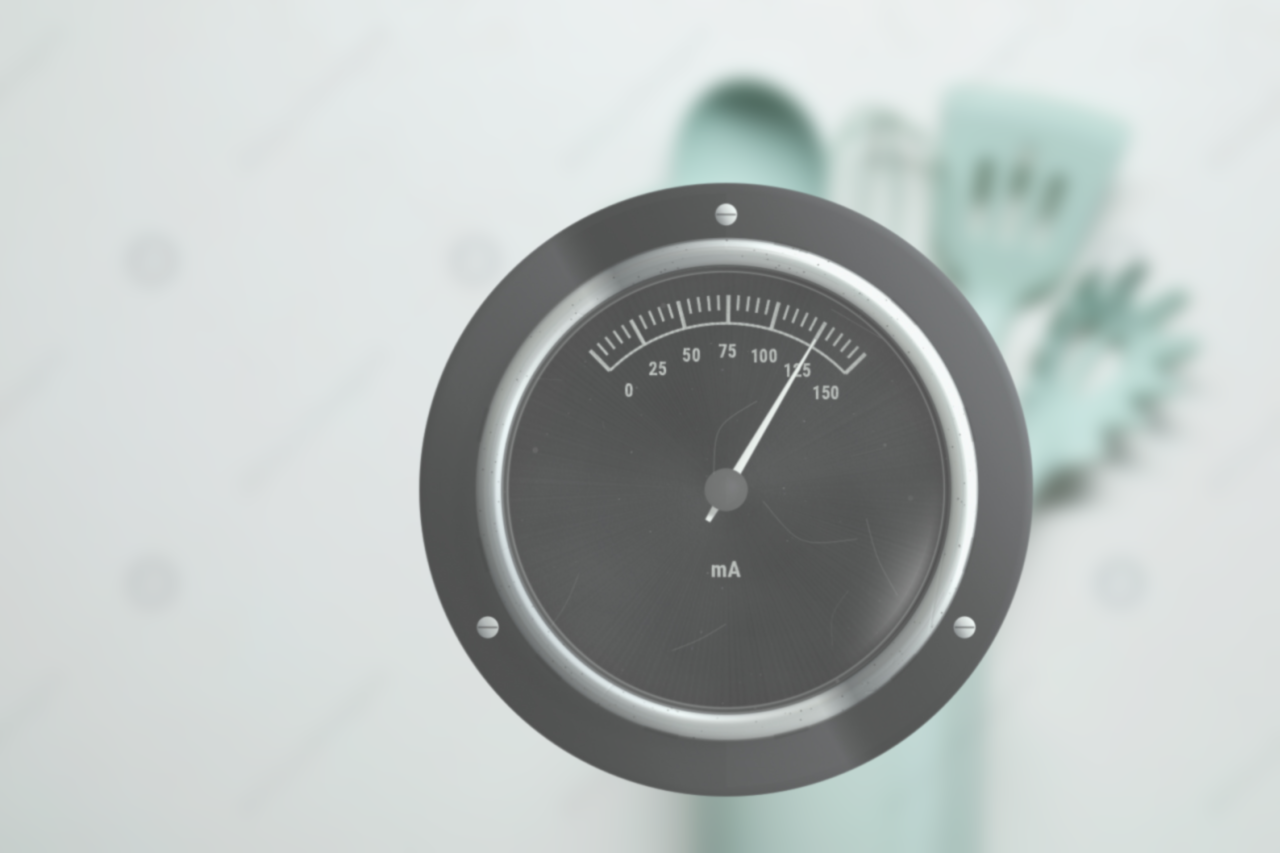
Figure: 125,mA
